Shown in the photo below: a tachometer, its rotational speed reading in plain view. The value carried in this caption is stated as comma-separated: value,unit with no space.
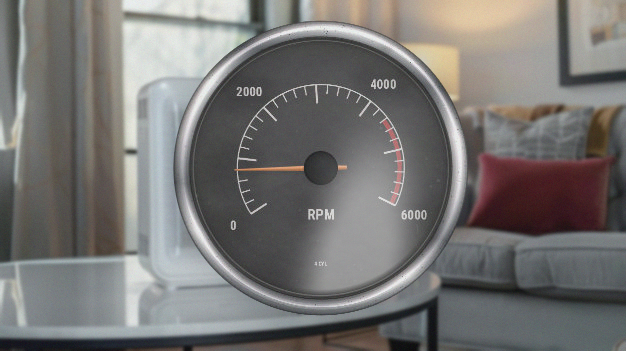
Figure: 800,rpm
